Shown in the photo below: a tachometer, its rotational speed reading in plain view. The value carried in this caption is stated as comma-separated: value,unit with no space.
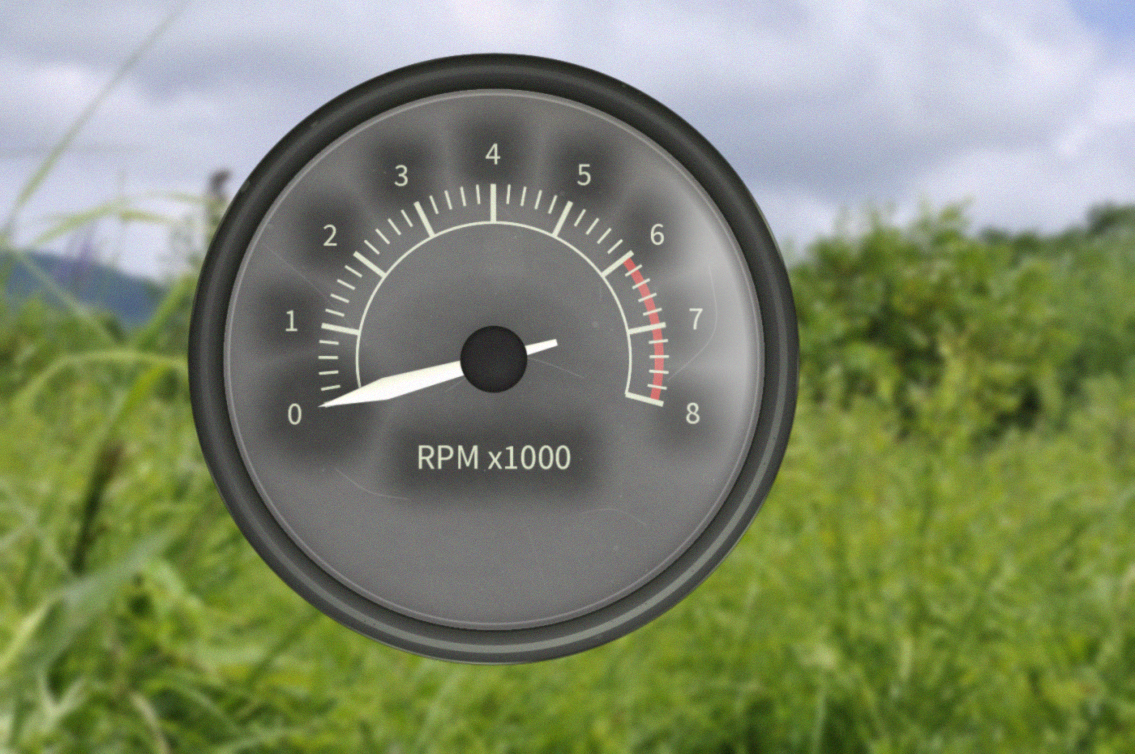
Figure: 0,rpm
